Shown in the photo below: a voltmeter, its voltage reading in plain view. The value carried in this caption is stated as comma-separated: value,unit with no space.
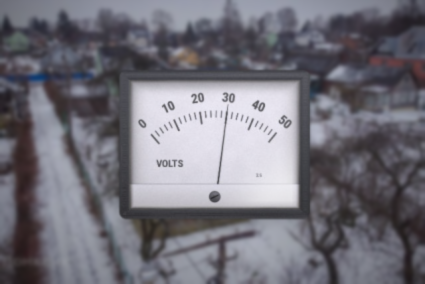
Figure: 30,V
